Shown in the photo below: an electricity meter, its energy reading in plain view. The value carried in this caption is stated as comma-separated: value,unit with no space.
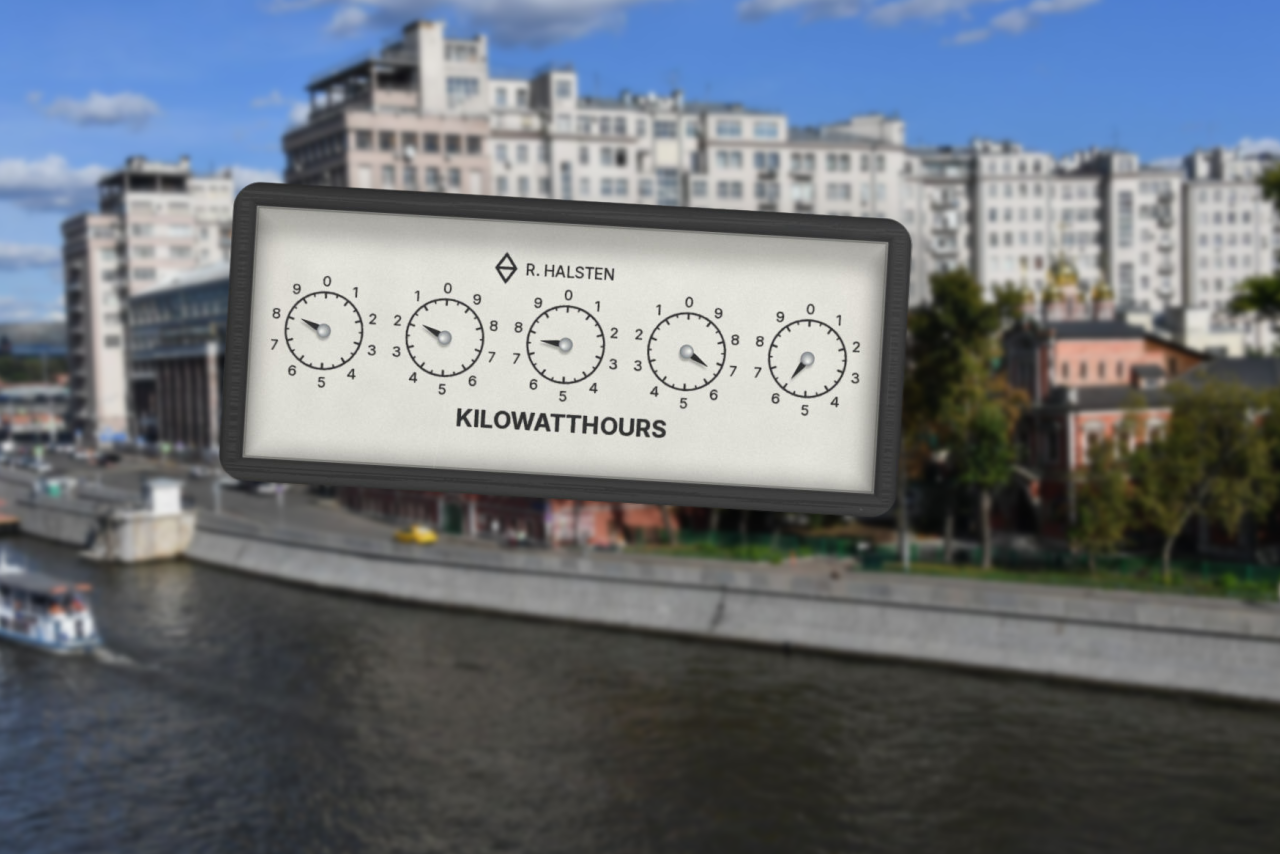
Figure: 81766,kWh
